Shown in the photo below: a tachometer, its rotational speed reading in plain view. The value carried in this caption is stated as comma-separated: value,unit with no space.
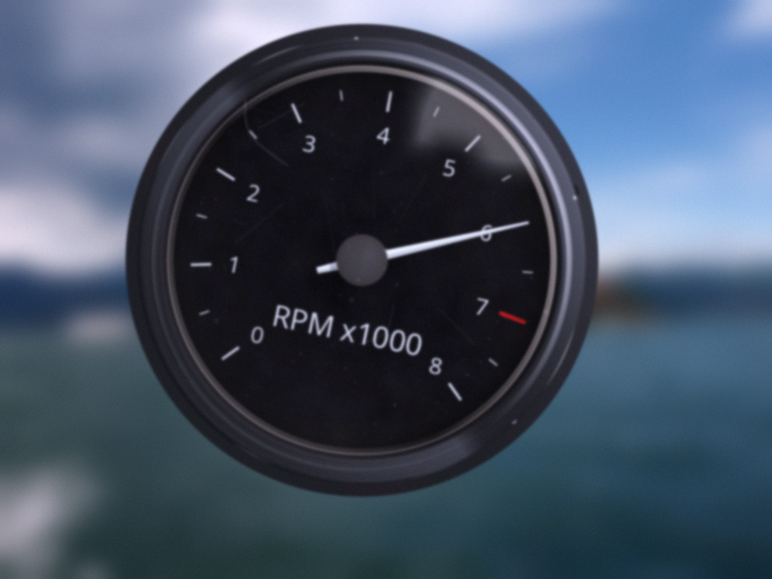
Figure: 6000,rpm
